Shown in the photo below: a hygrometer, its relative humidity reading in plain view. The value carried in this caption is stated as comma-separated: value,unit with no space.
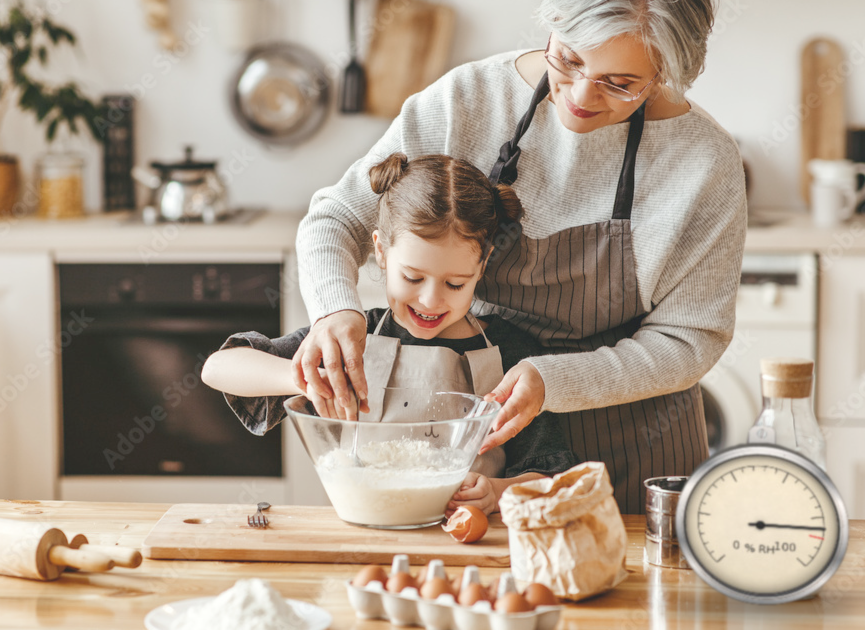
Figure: 84,%
